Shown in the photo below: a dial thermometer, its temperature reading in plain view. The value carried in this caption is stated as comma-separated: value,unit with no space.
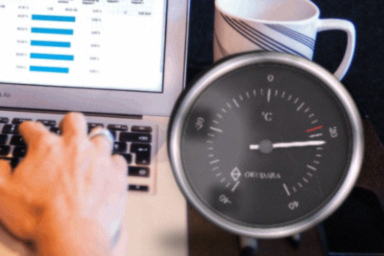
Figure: 22,°C
